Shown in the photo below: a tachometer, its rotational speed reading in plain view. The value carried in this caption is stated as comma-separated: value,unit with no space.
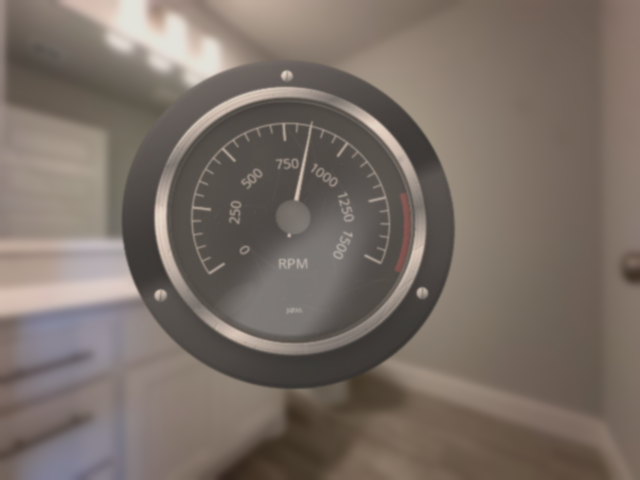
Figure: 850,rpm
